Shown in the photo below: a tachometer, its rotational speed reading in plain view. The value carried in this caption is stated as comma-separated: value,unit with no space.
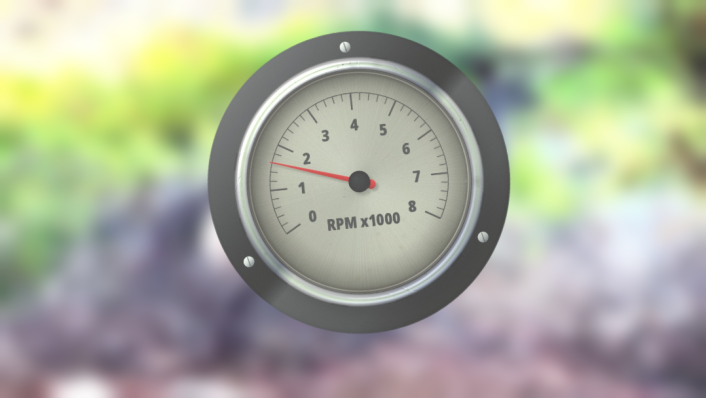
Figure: 1600,rpm
